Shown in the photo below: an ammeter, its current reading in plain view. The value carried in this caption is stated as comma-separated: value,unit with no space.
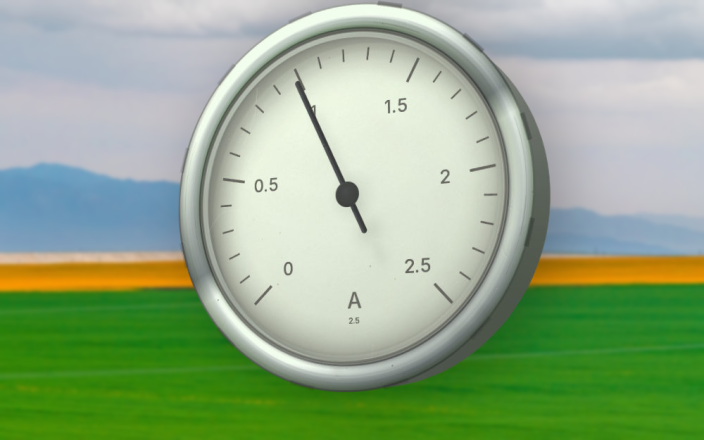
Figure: 1,A
